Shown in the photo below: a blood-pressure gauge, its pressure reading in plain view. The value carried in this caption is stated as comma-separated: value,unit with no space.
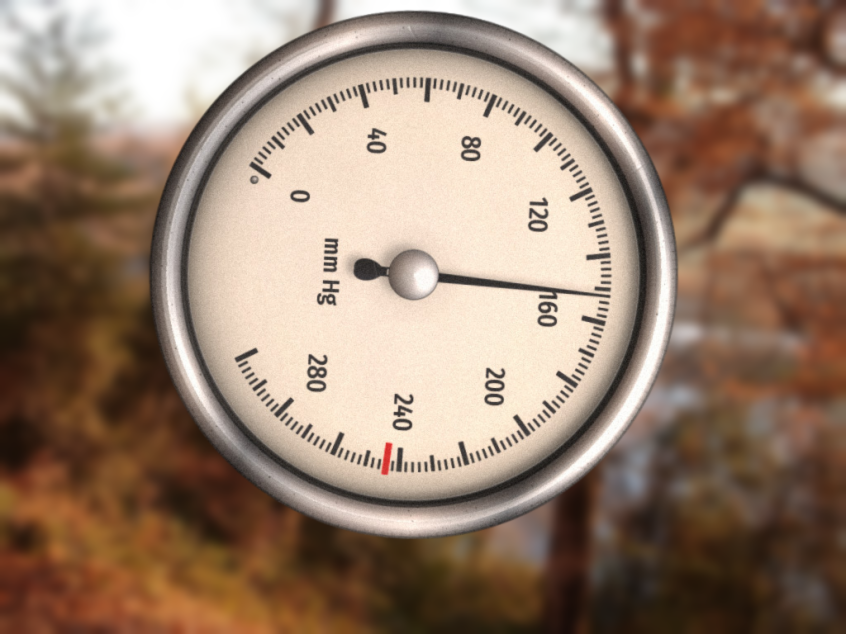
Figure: 152,mmHg
